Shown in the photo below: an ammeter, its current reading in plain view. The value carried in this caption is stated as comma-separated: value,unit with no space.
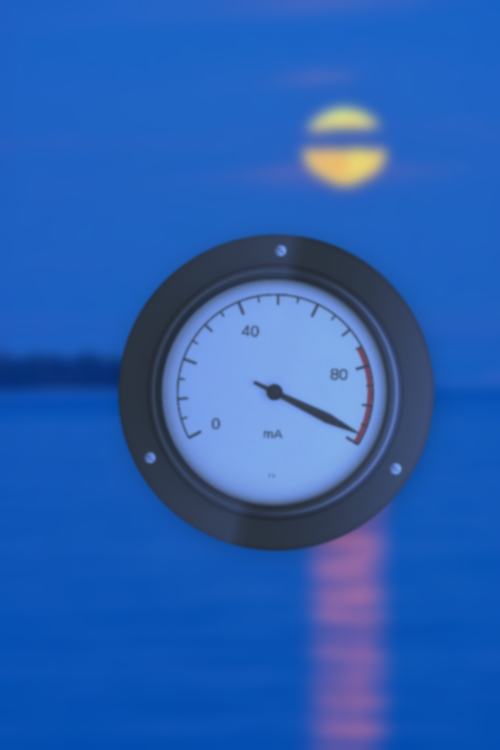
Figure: 97.5,mA
